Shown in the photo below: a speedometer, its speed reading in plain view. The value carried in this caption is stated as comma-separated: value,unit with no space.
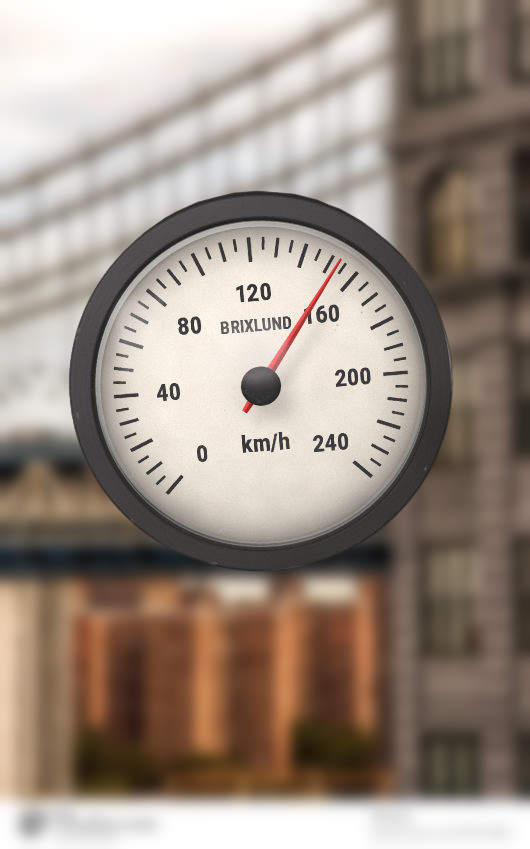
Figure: 152.5,km/h
